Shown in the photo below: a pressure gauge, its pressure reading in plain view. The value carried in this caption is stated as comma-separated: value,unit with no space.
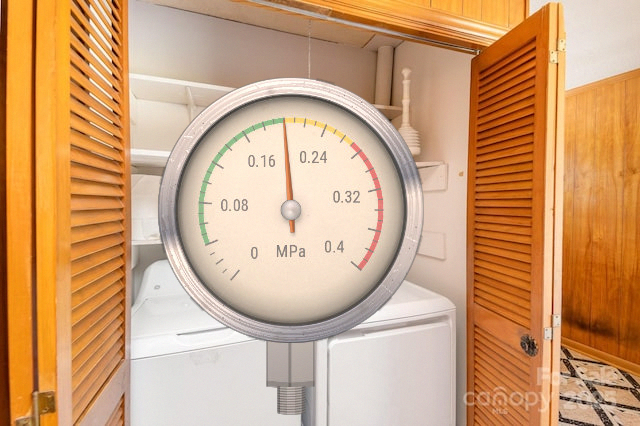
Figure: 0.2,MPa
